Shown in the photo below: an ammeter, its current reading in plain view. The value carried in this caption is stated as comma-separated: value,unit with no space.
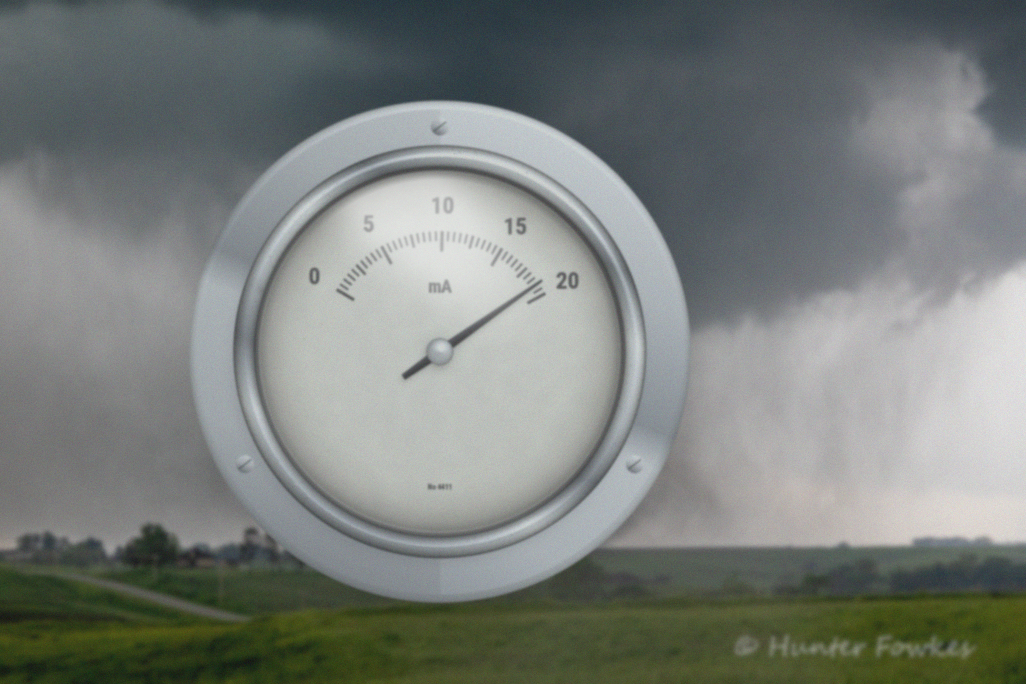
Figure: 19,mA
